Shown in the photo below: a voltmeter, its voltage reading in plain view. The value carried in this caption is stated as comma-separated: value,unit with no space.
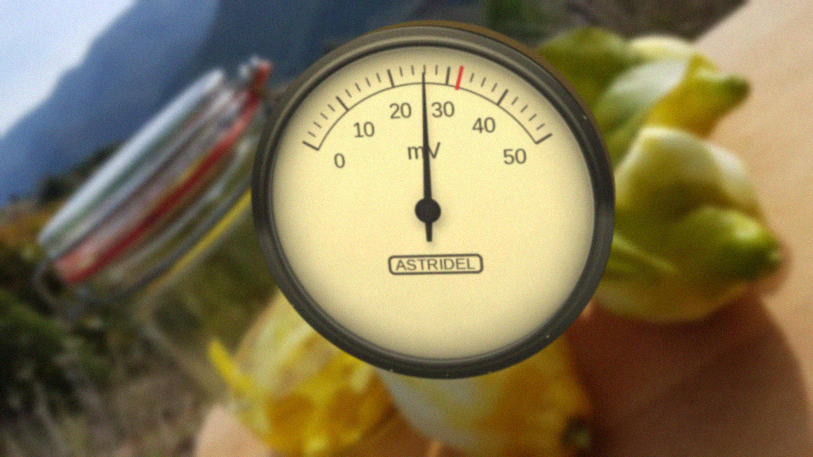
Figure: 26,mV
